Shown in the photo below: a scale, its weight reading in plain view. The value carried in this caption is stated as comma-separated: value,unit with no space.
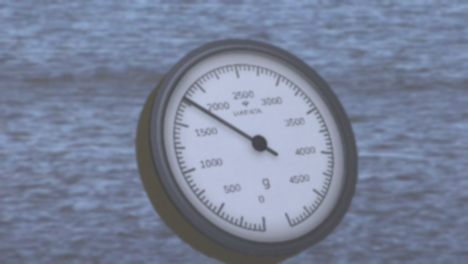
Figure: 1750,g
